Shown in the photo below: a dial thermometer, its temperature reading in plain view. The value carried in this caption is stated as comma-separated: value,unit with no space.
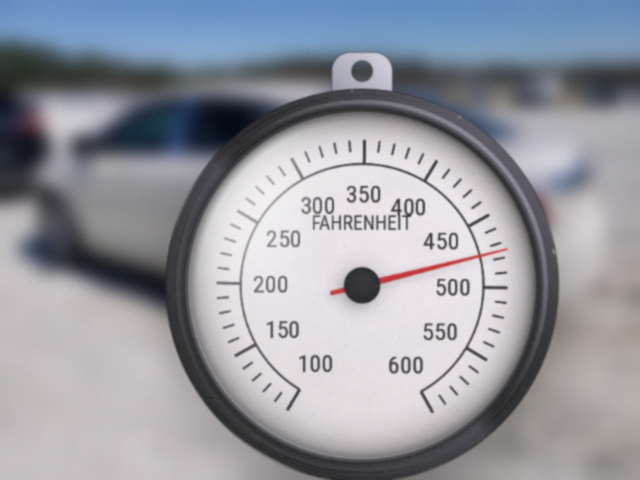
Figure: 475,°F
